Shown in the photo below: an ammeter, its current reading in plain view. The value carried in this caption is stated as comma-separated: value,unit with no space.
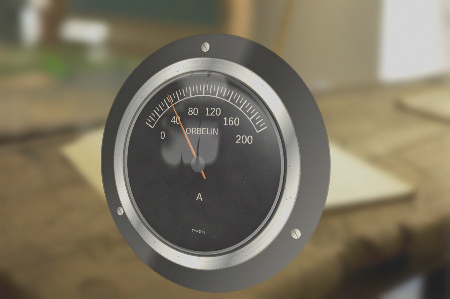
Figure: 50,A
